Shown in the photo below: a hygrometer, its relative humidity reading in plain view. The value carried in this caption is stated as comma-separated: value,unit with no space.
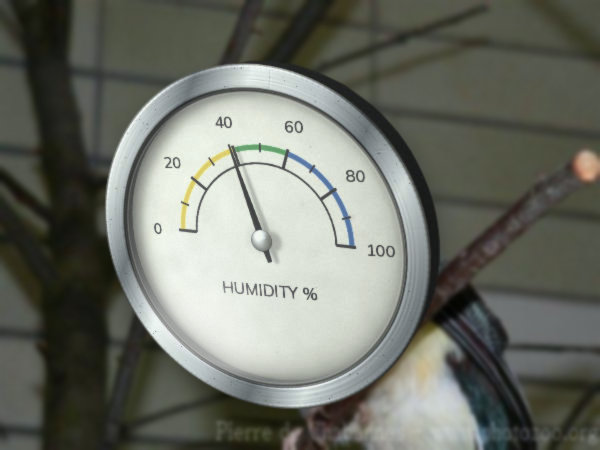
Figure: 40,%
